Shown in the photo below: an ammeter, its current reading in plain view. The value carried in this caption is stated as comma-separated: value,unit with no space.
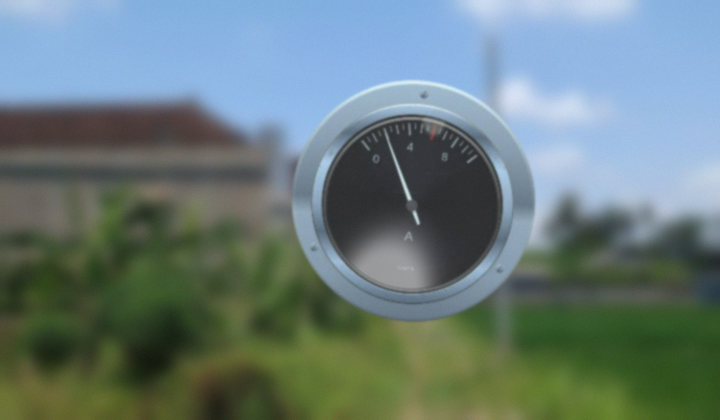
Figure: 2,A
